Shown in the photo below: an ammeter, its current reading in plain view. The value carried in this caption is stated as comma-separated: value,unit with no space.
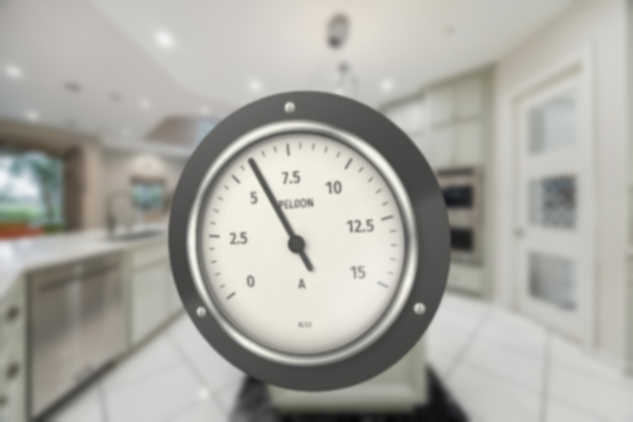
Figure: 6,A
